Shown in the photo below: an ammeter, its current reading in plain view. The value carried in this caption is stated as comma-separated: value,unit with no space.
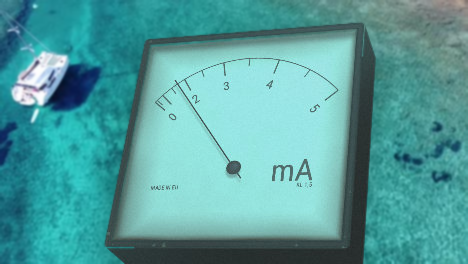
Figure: 1.75,mA
